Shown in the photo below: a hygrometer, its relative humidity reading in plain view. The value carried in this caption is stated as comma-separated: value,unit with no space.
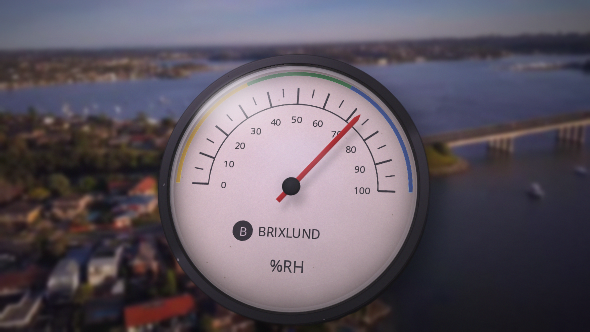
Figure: 72.5,%
